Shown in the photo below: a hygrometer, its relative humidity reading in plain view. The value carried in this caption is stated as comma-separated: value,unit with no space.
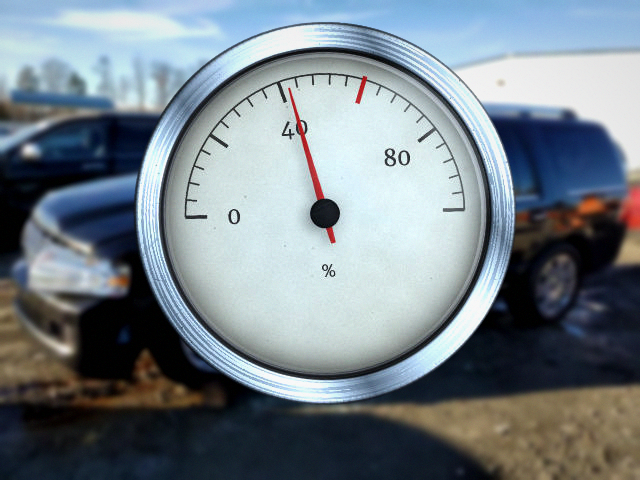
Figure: 42,%
